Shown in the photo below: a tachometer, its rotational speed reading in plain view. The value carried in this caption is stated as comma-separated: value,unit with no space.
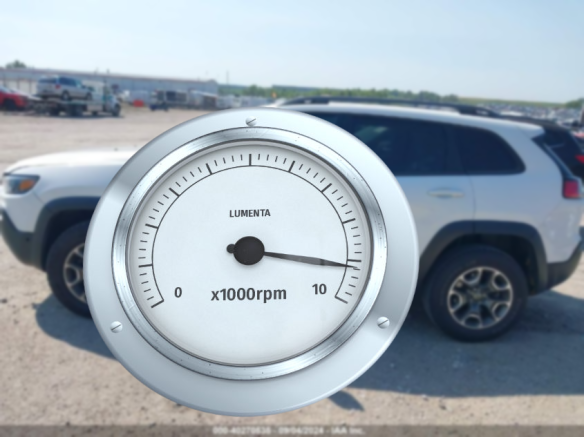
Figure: 9200,rpm
